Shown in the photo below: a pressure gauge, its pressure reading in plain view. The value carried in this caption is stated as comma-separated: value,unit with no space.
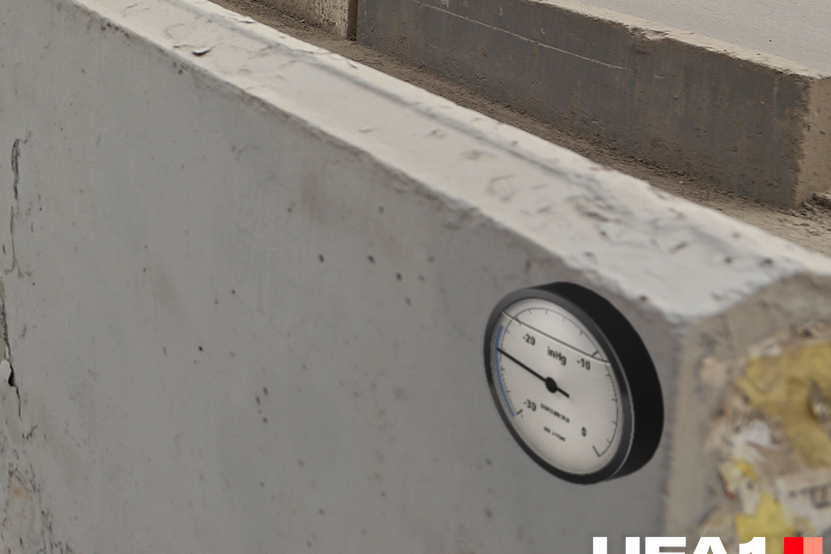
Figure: -24,inHg
